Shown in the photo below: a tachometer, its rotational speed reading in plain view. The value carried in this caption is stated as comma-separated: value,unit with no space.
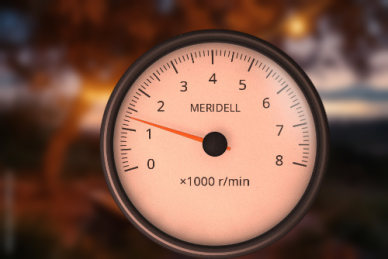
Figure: 1300,rpm
